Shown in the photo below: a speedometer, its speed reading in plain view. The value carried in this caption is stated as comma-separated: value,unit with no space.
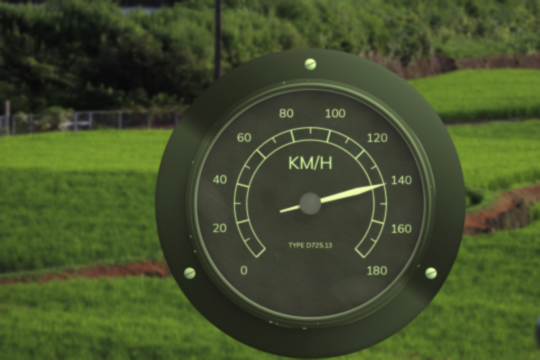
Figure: 140,km/h
